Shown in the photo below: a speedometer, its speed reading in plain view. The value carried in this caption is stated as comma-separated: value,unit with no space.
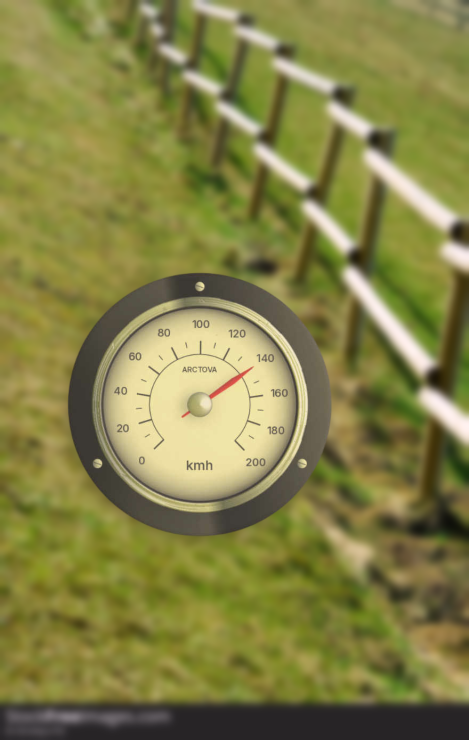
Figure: 140,km/h
